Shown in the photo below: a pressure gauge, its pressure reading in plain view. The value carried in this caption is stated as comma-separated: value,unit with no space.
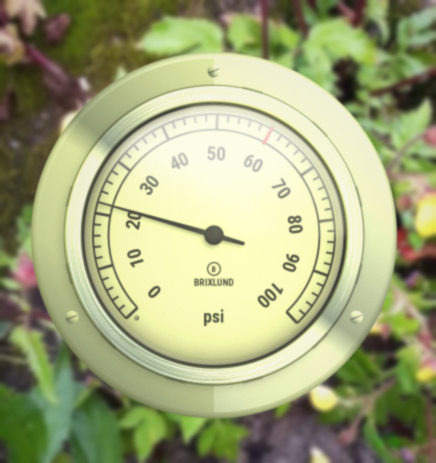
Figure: 22,psi
